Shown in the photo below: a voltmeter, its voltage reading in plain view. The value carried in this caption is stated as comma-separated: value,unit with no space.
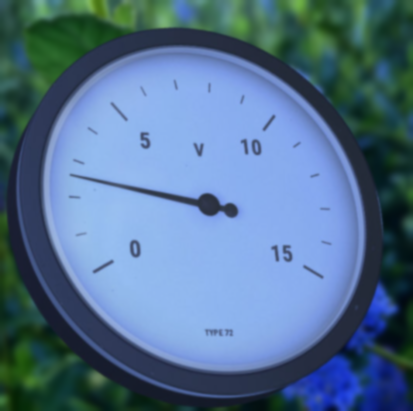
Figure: 2.5,V
